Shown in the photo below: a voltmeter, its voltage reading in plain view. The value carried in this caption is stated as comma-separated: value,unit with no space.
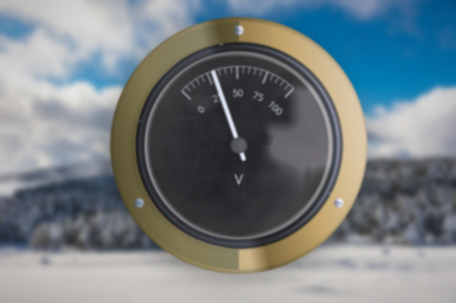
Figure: 30,V
